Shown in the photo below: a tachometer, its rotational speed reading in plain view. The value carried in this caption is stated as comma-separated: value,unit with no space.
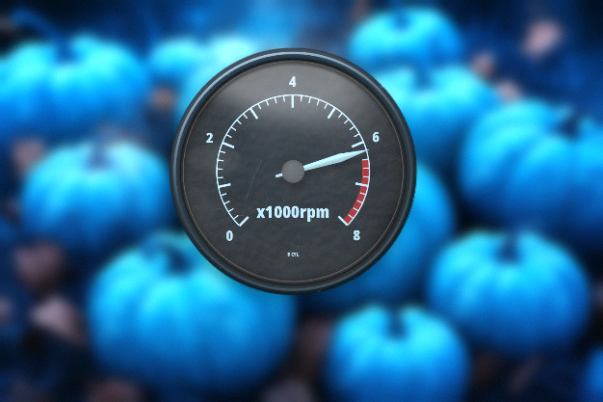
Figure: 6200,rpm
